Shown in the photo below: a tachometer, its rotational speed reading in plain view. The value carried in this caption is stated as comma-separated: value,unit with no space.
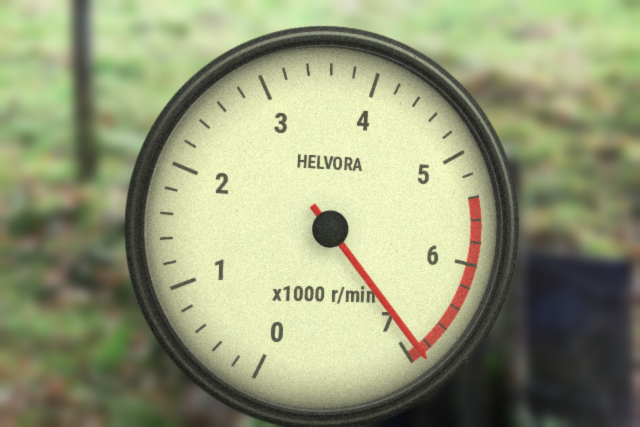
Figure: 6900,rpm
